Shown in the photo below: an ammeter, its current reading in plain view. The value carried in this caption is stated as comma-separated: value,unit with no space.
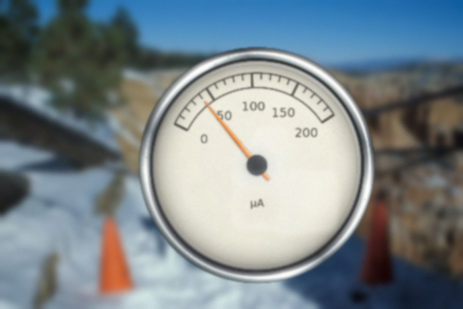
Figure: 40,µA
